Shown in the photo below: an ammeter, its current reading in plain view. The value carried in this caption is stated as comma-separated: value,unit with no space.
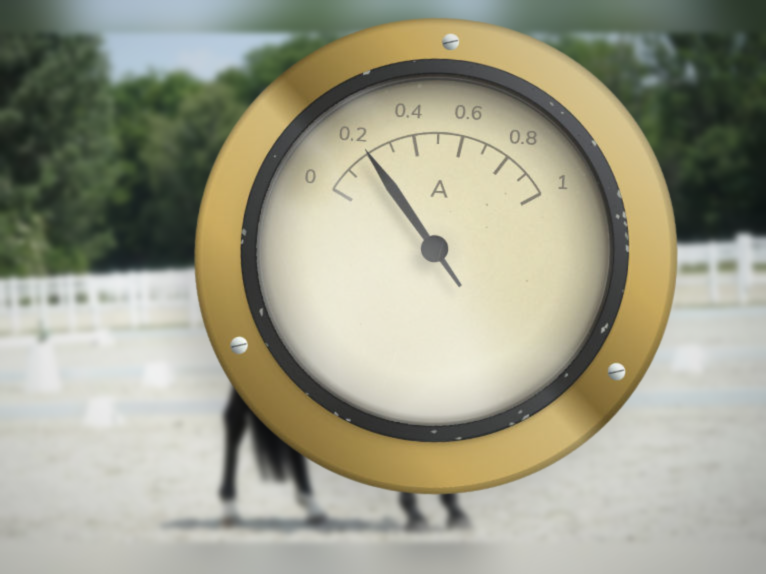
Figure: 0.2,A
